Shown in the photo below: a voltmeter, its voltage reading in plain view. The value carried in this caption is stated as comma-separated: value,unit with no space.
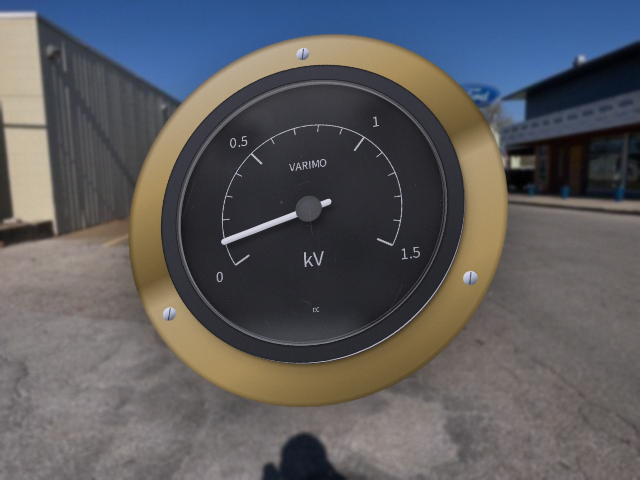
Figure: 0.1,kV
